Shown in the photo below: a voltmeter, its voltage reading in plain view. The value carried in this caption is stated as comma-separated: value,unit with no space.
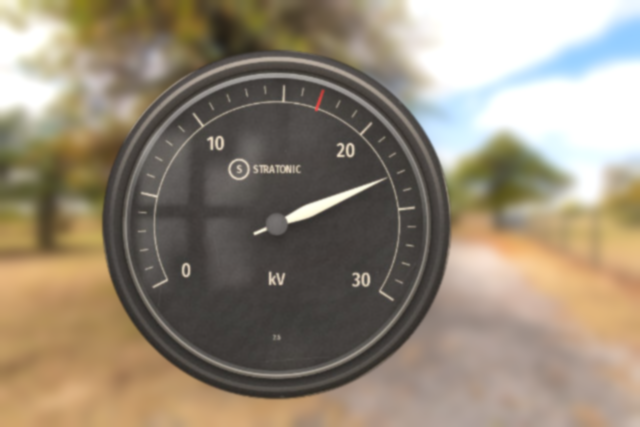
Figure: 23,kV
